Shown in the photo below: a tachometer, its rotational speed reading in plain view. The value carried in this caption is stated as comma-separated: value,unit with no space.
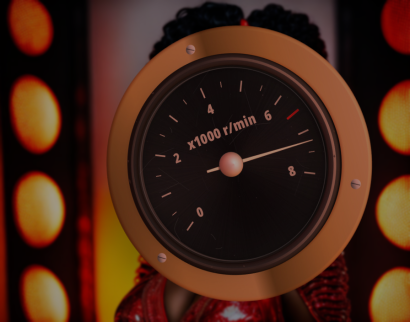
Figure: 7250,rpm
